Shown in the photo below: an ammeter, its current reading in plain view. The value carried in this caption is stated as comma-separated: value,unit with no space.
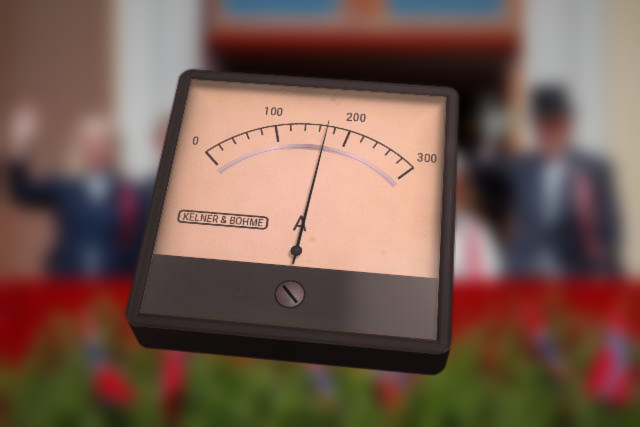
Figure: 170,A
